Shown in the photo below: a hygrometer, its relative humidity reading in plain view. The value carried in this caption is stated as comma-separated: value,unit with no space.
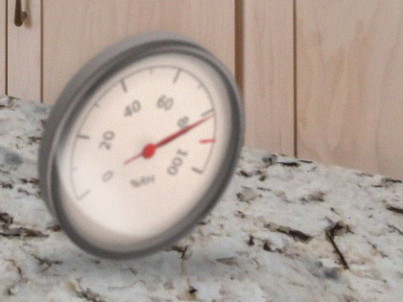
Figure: 80,%
